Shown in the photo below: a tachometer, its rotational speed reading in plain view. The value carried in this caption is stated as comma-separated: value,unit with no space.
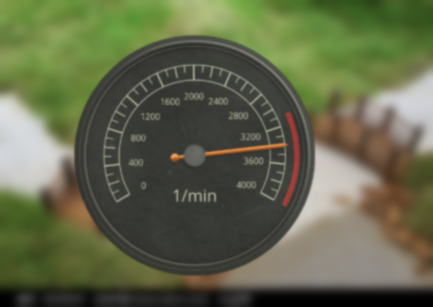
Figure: 3400,rpm
